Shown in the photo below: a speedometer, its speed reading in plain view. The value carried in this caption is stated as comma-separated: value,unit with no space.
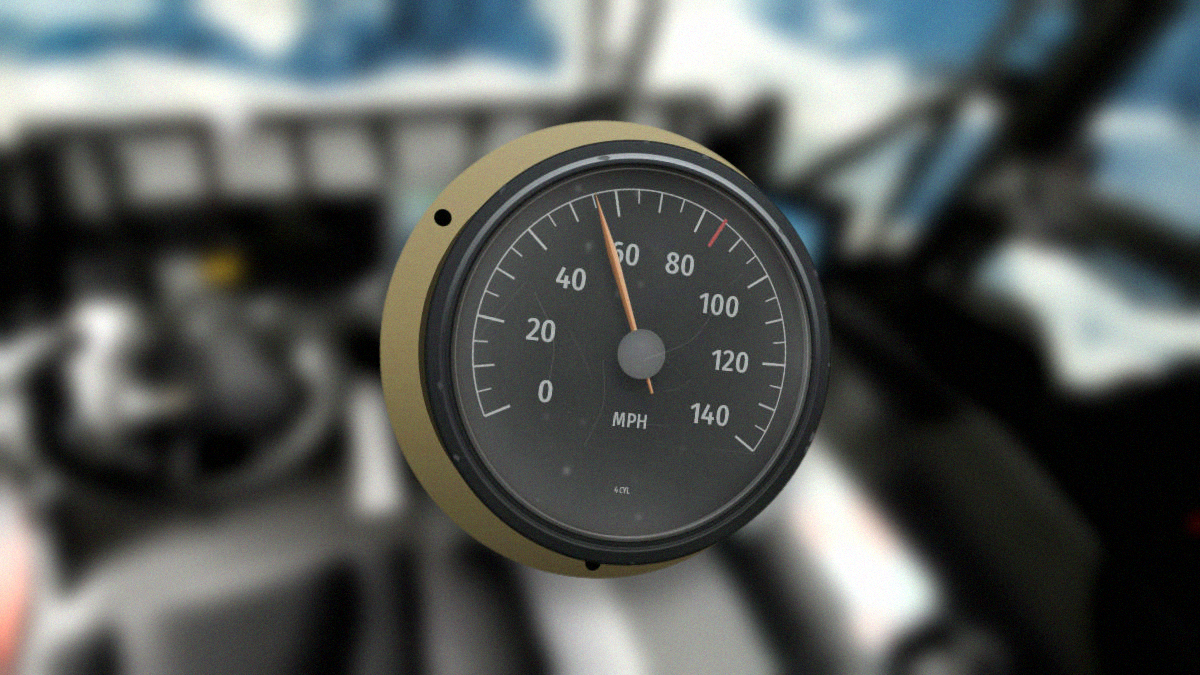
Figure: 55,mph
